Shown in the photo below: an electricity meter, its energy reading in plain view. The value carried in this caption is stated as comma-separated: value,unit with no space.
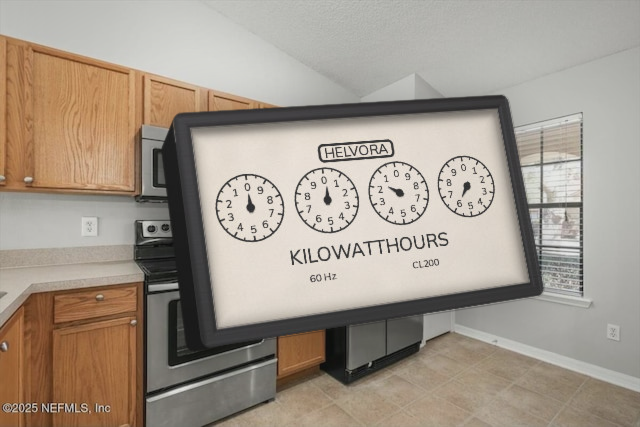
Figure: 16,kWh
